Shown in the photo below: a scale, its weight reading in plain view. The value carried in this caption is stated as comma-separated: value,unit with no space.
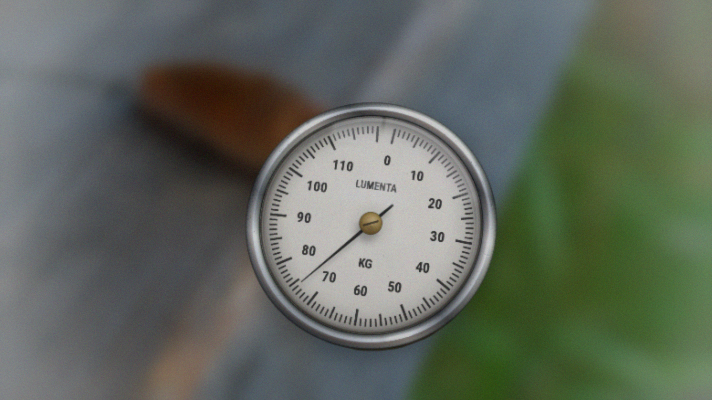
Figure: 74,kg
